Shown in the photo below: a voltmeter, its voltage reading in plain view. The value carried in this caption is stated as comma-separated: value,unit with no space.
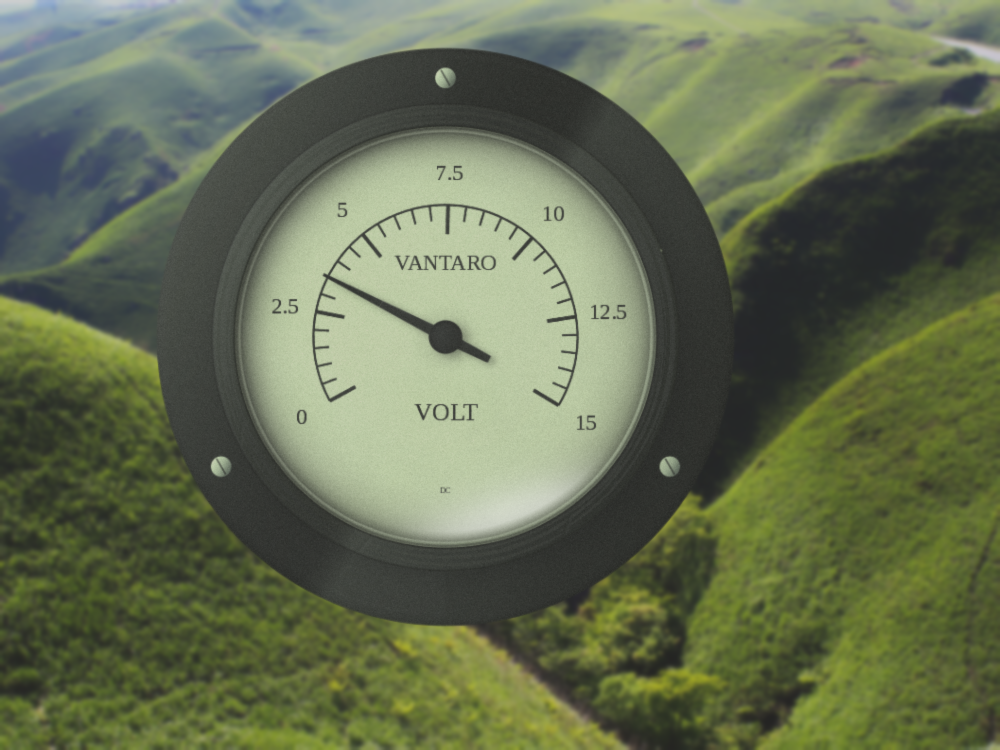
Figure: 3.5,V
